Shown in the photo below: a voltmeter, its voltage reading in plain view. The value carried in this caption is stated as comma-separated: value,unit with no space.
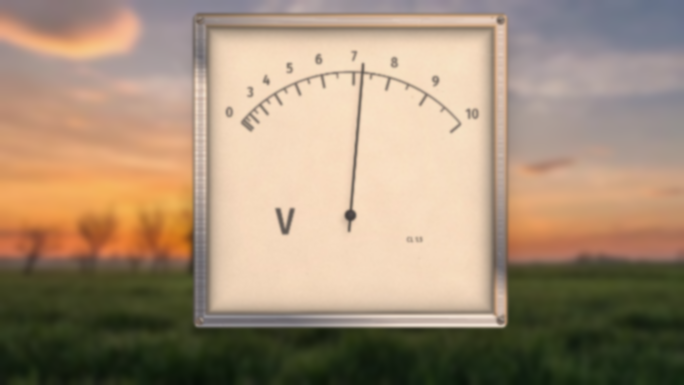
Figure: 7.25,V
